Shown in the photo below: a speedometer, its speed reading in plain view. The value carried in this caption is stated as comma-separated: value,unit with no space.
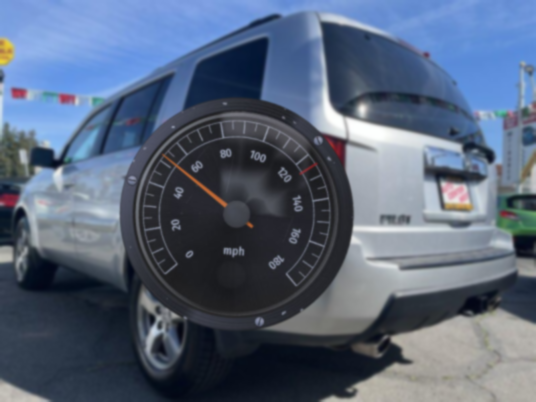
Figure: 52.5,mph
